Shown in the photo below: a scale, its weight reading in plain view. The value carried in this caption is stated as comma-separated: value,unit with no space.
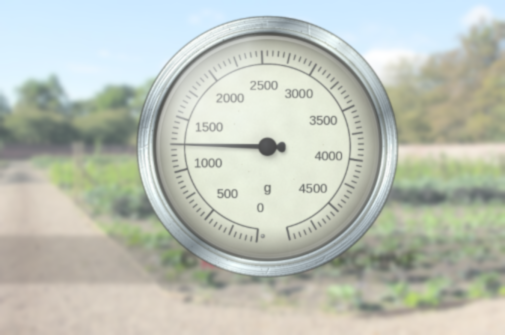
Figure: 1250,g
